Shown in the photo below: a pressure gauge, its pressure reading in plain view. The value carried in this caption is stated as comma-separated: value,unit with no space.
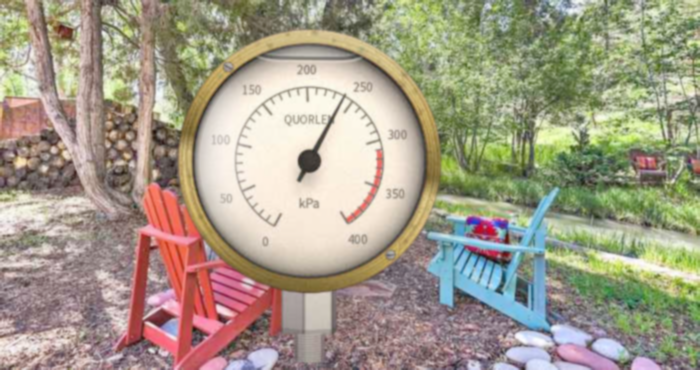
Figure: 240,kPa
